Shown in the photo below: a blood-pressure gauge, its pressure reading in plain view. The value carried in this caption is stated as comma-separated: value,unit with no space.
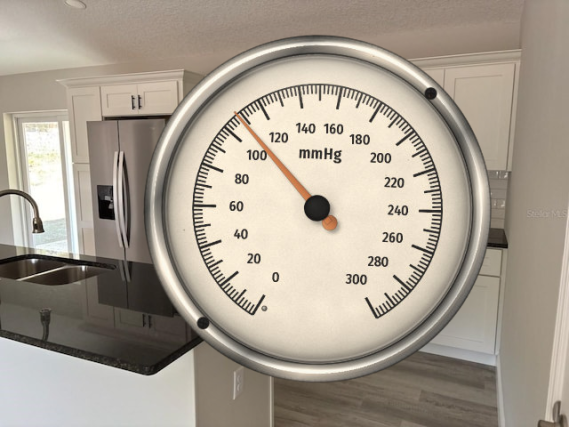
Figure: 108,mmHg
